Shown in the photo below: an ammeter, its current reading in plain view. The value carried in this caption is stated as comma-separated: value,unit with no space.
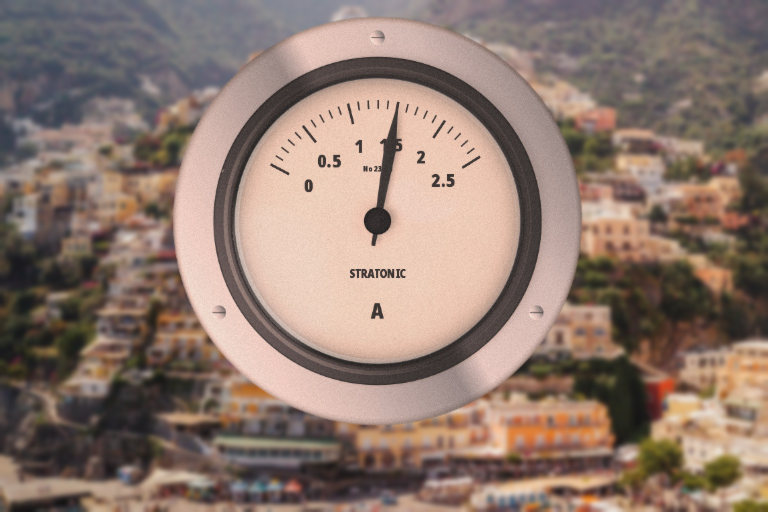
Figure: 1.5,A
